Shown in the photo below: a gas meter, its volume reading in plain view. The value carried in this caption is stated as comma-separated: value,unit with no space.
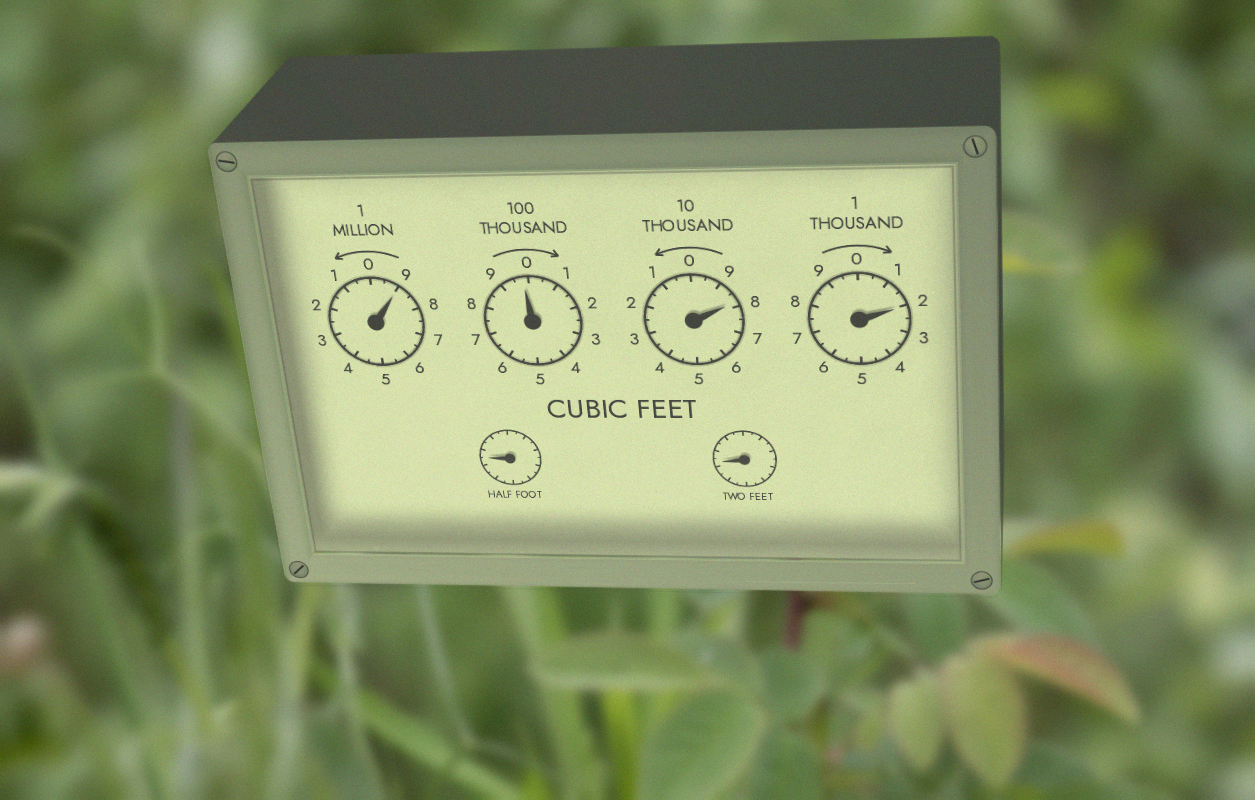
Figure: 898200,ft³
